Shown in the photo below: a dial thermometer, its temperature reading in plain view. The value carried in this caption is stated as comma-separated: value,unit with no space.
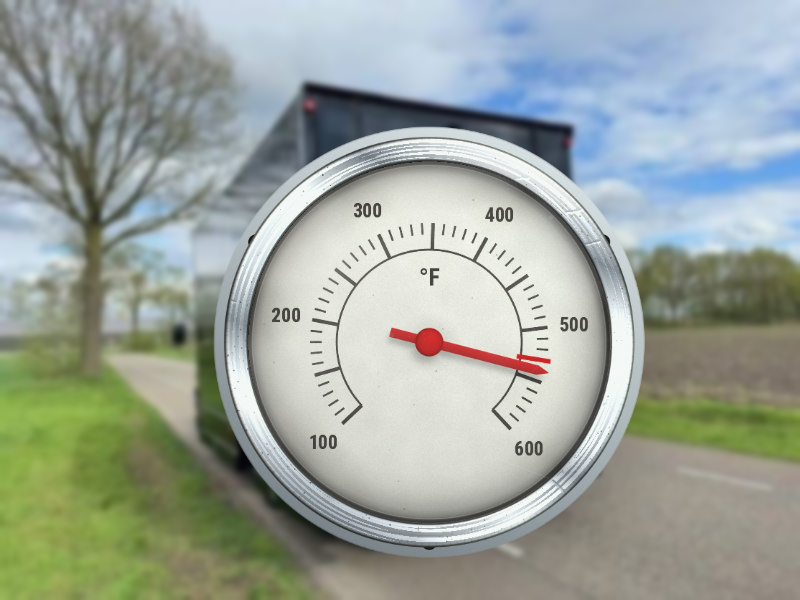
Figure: 540,°F
